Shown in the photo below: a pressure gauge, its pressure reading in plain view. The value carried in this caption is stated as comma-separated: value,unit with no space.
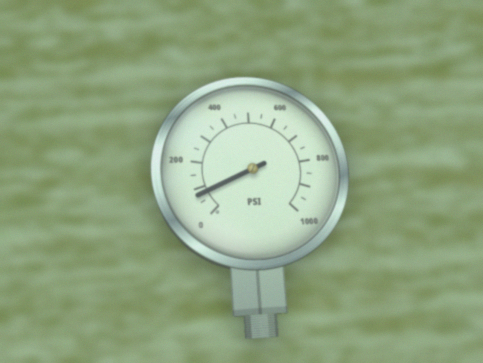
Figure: 75,psi
